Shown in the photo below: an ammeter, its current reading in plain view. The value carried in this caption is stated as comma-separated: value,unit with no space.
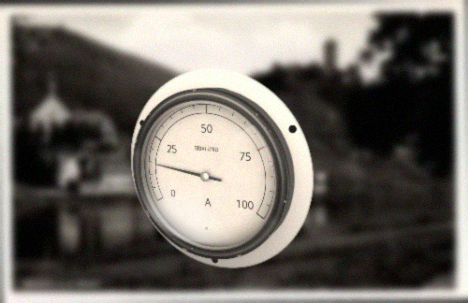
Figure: 15,A
